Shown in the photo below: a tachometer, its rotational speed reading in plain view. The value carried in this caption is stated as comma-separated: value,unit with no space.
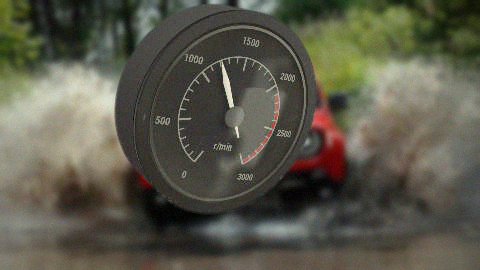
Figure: 1200,rpm
